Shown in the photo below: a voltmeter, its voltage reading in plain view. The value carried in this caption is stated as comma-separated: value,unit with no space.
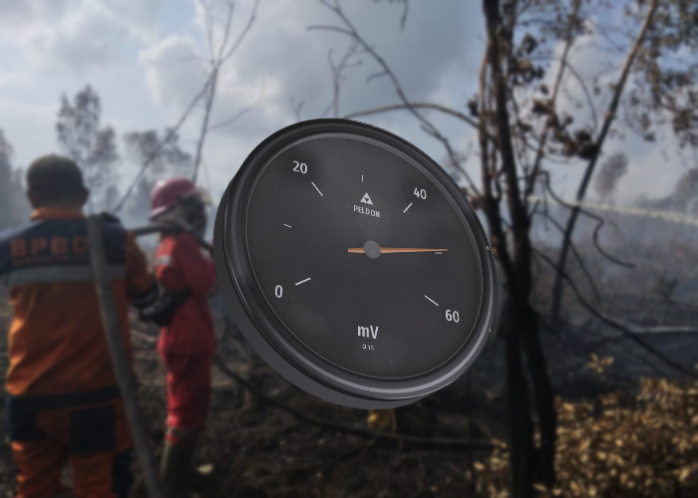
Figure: 50,mV
